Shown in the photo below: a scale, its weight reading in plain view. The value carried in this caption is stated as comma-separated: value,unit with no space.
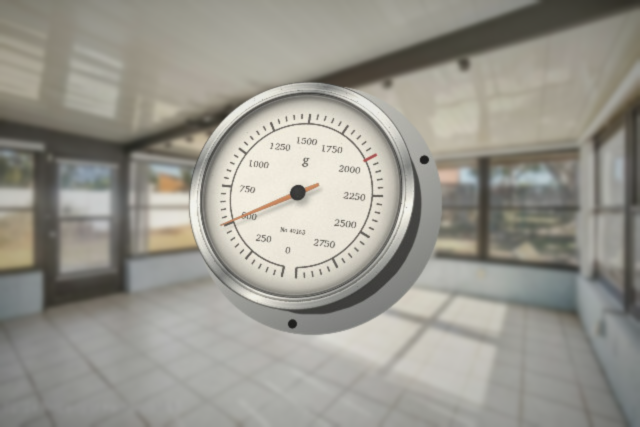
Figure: 500,g
